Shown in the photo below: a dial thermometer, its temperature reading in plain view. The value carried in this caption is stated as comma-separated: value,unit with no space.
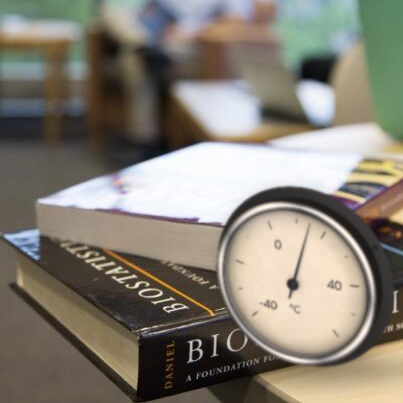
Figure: 15,°C
